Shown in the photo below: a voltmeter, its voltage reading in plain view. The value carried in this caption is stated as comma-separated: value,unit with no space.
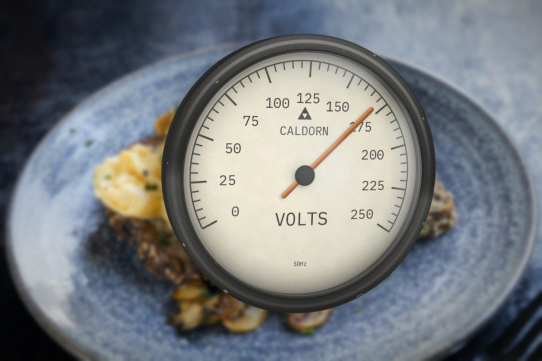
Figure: 170,V
